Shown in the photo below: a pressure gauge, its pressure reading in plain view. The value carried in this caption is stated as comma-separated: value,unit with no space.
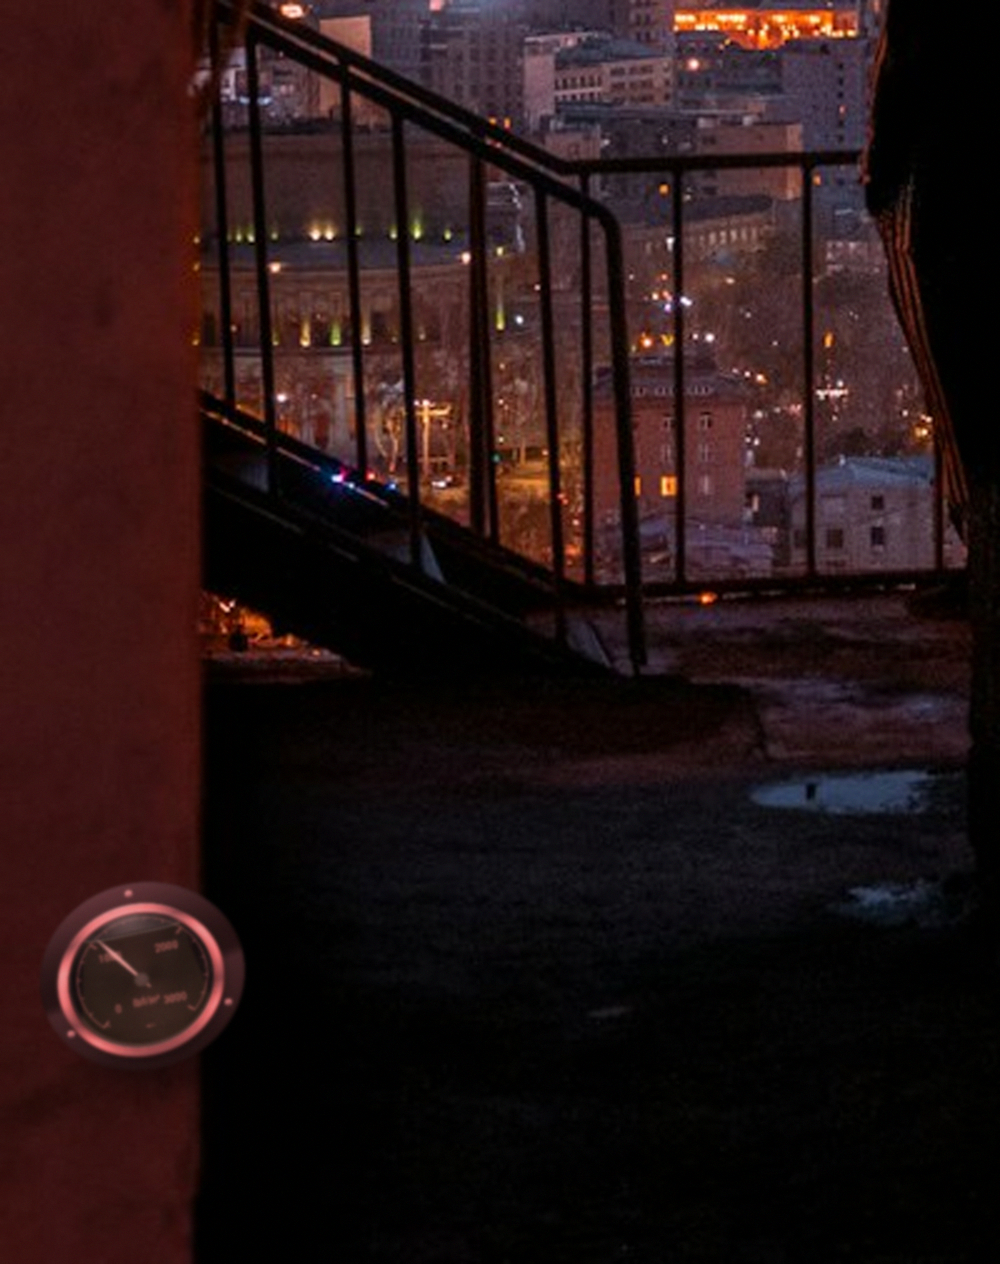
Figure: 1100,psi
